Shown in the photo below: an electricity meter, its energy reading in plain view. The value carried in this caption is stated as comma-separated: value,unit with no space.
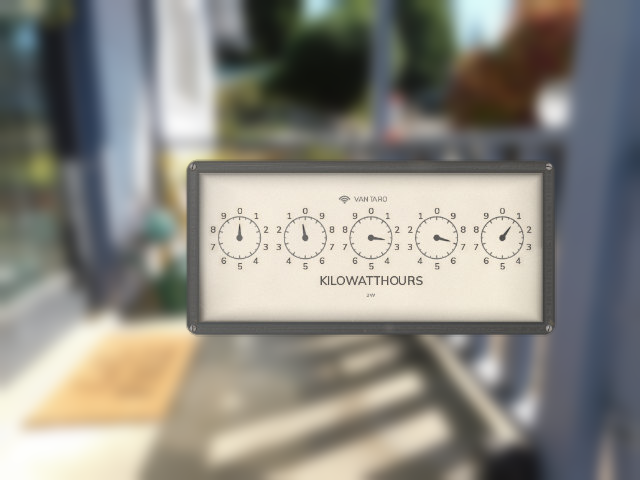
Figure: 271,kWh
